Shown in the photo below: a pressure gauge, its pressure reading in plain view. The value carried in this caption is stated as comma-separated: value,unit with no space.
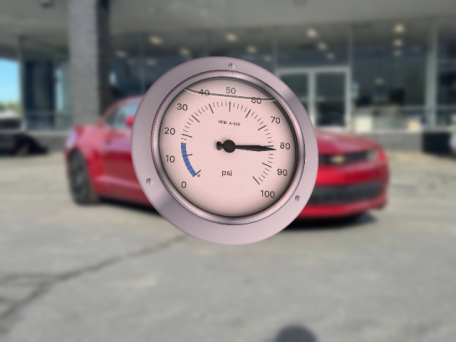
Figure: 82,psi
